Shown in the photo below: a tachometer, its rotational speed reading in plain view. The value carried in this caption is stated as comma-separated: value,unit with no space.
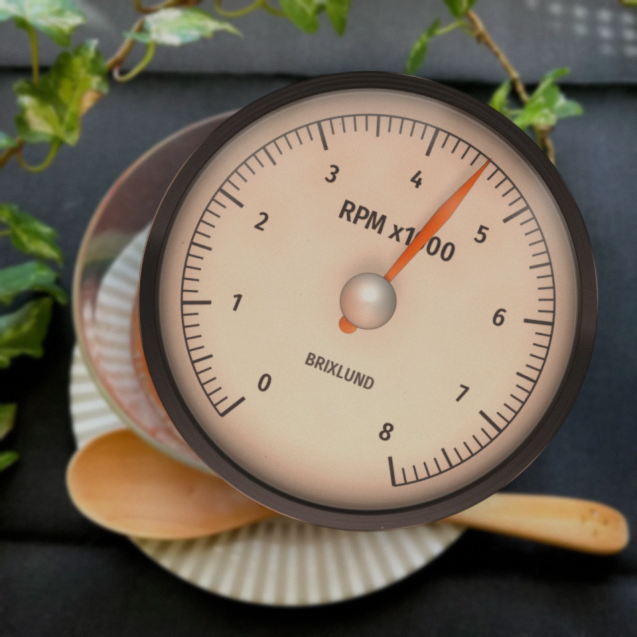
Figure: 4500,rpm
